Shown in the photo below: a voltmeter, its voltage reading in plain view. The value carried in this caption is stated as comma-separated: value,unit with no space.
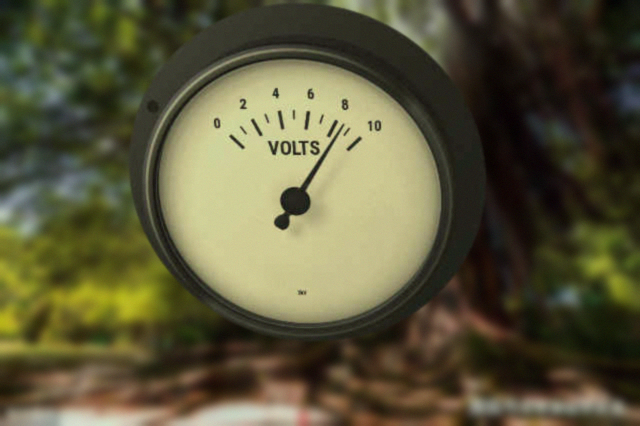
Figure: 8.5,V
